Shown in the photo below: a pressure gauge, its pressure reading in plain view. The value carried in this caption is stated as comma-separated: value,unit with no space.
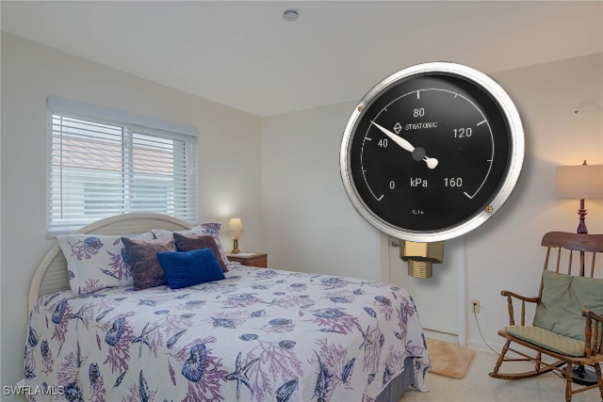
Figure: 50,kPa
